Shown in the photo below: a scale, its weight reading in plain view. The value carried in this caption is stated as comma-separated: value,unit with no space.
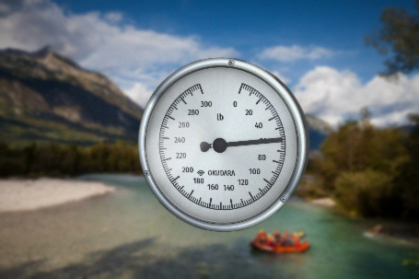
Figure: 60,lb
